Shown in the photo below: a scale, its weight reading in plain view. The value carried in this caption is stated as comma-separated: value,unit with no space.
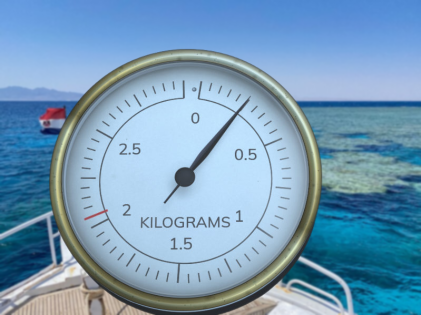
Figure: 0.25,kg
